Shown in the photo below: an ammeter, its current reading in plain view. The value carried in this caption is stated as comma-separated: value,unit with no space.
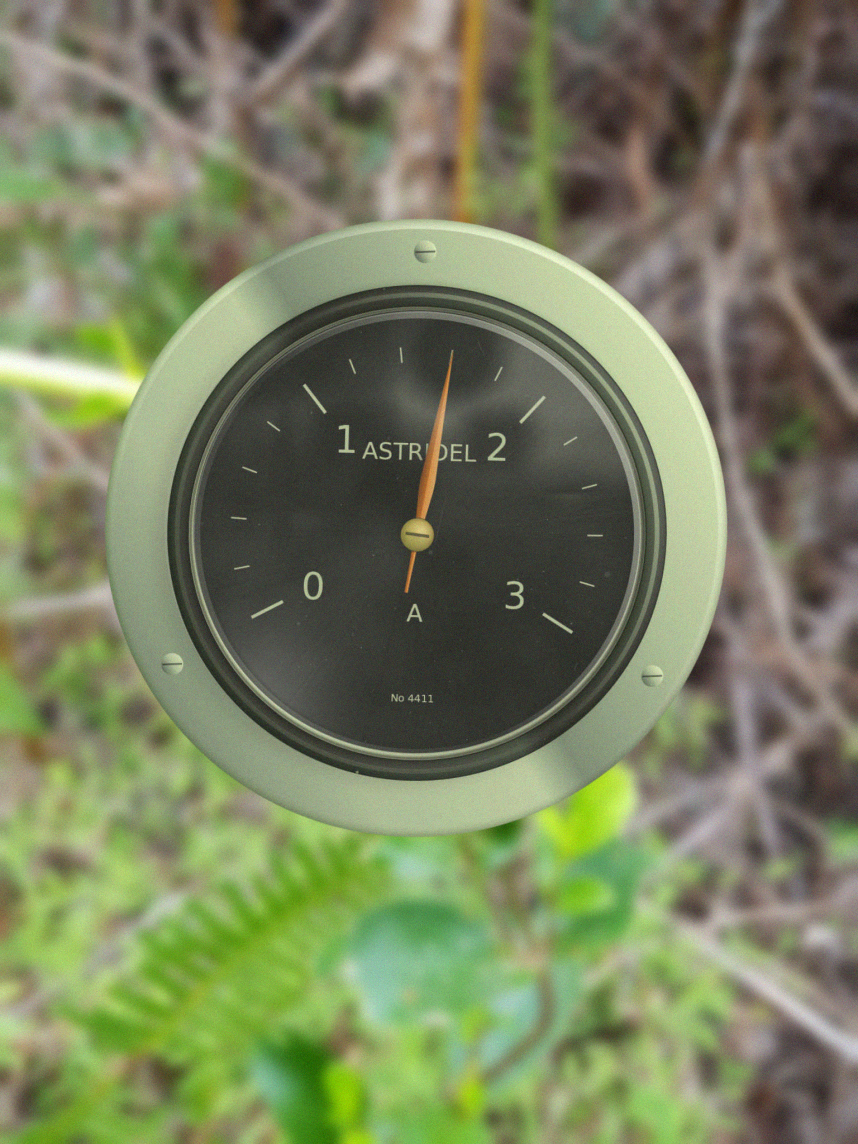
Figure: 1.6,A
